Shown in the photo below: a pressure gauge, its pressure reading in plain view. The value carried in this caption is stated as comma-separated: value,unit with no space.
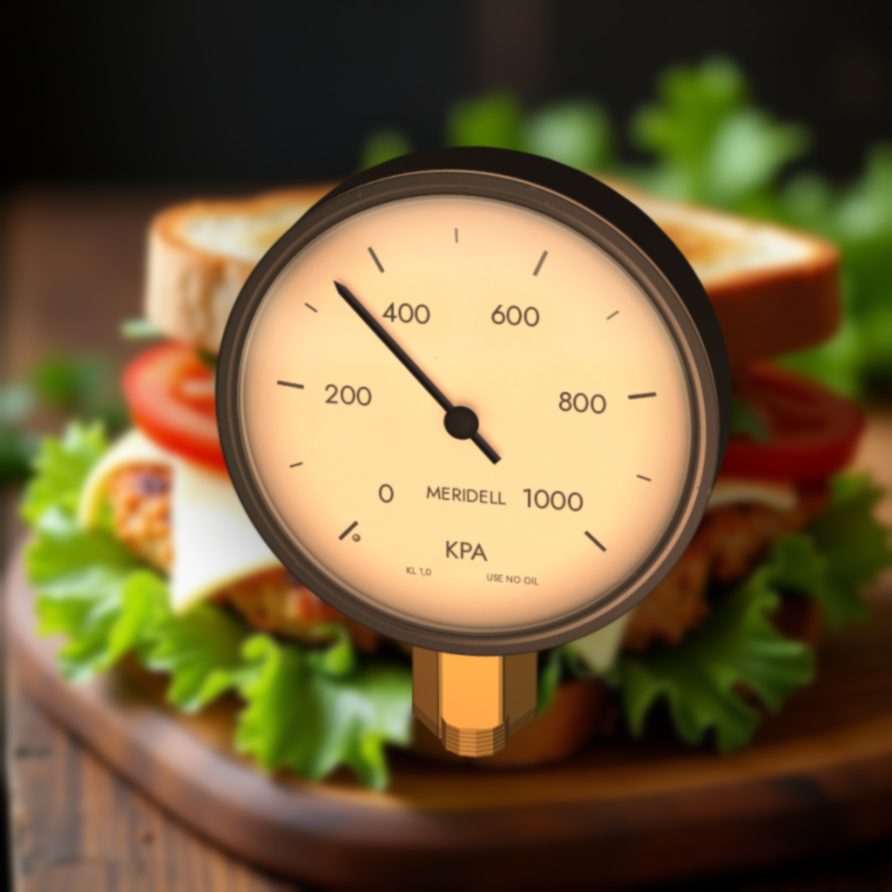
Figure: 350,kPa
